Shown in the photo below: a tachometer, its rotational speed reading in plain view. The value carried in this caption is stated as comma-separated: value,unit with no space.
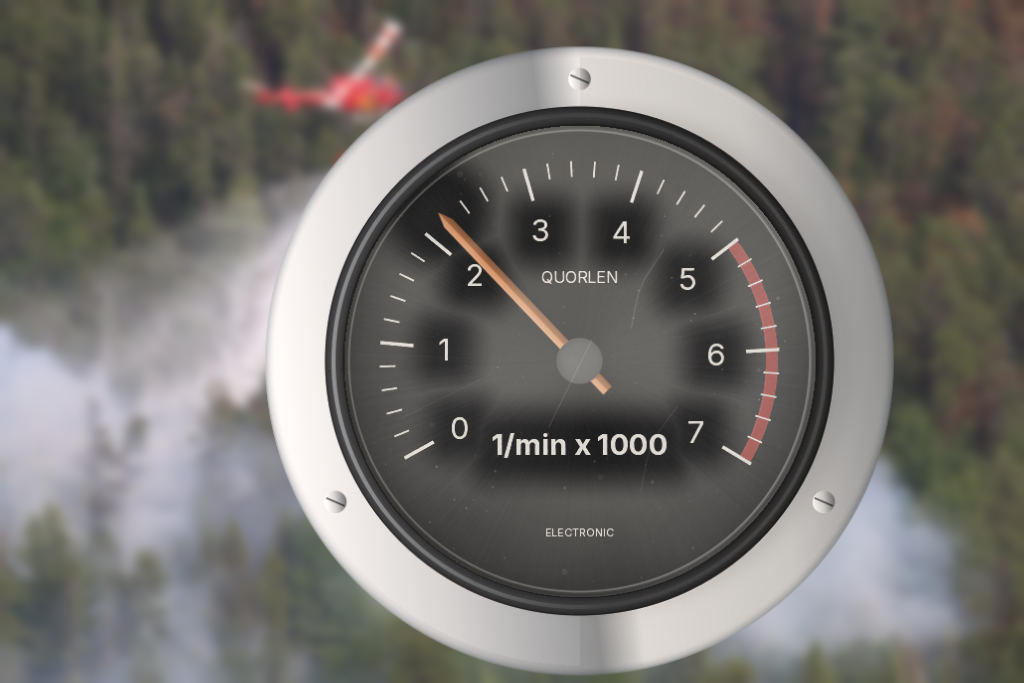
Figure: 2200,rpm
